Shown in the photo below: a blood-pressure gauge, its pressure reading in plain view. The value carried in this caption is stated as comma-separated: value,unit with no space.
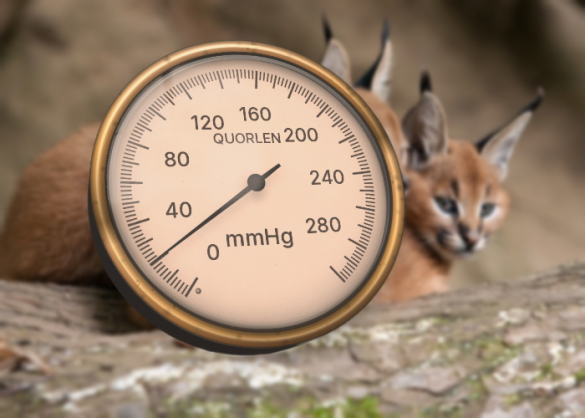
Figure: 20,mmHg
